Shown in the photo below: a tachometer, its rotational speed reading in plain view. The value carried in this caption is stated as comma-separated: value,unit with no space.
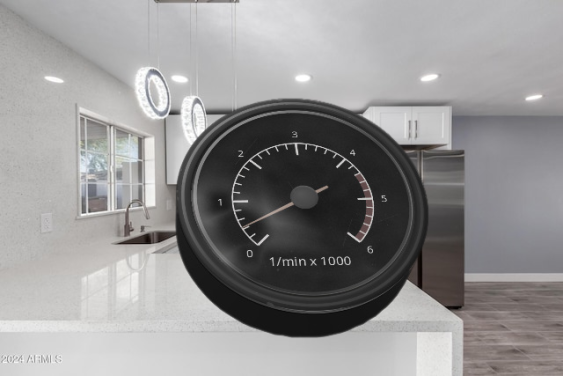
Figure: 400,rpm
